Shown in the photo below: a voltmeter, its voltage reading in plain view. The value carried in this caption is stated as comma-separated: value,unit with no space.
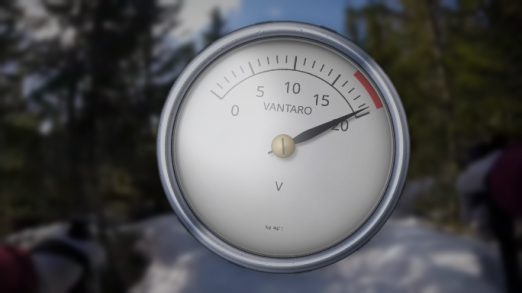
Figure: 19.5,V
